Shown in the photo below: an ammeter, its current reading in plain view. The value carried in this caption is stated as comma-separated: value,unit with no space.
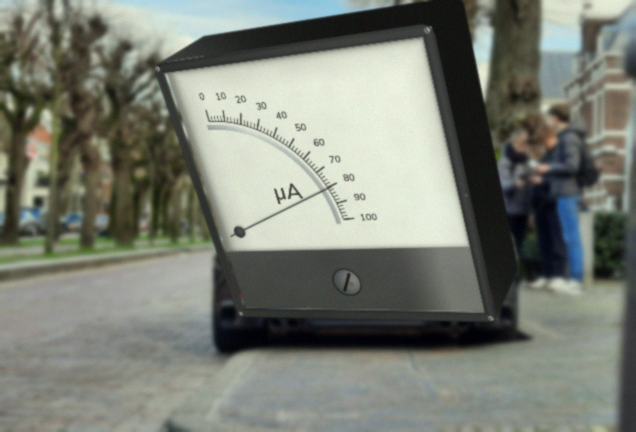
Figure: 80,µA
